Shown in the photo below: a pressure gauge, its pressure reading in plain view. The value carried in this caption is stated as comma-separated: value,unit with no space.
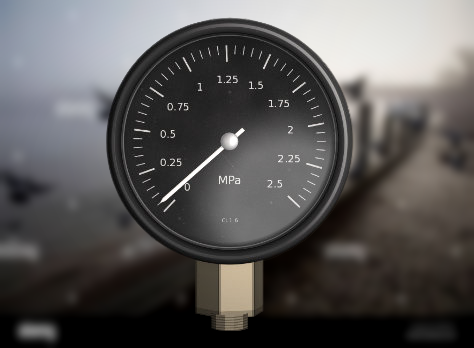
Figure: 0.05,MPa
